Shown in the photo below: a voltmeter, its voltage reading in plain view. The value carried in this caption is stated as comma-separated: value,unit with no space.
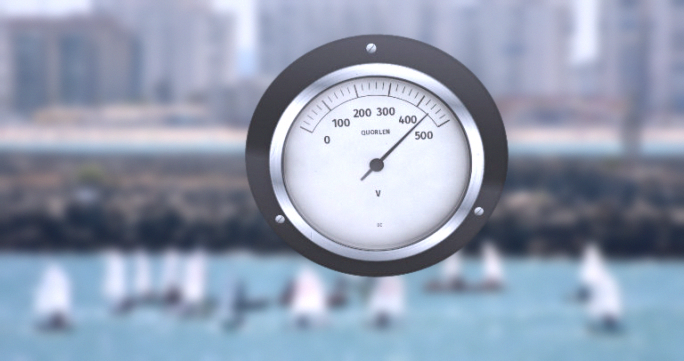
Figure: 440,V
